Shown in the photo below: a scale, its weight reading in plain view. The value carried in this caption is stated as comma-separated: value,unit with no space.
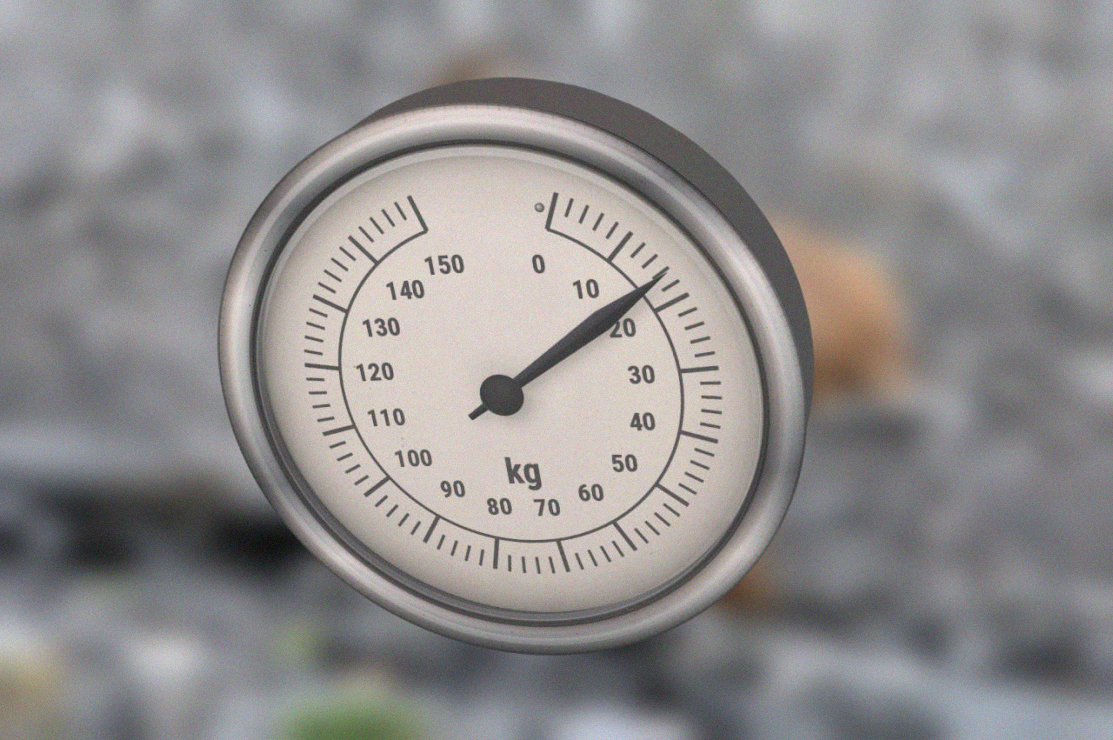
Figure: 16,kg
